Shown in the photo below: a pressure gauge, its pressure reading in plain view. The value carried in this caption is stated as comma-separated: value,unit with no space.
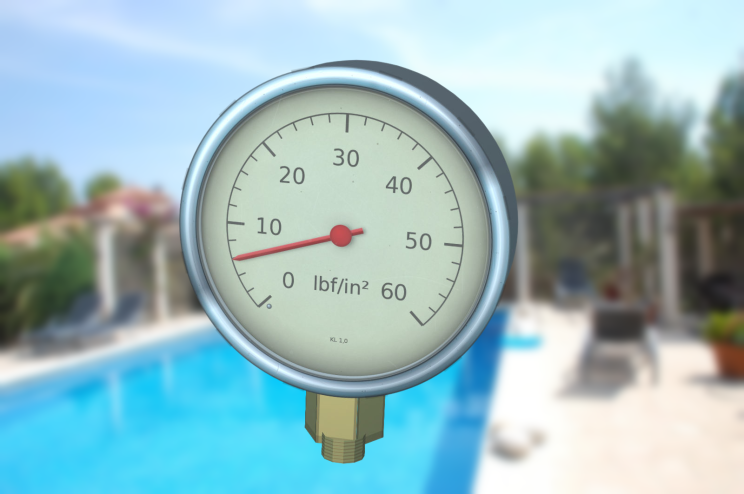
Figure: 6,psi
